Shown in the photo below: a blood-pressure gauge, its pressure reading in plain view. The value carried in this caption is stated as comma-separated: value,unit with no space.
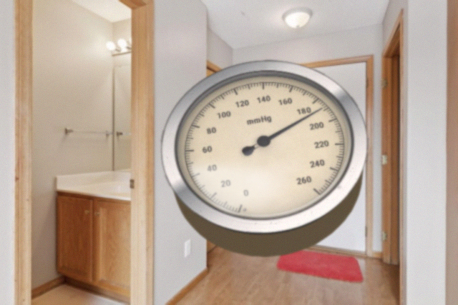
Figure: 190,mmHg
